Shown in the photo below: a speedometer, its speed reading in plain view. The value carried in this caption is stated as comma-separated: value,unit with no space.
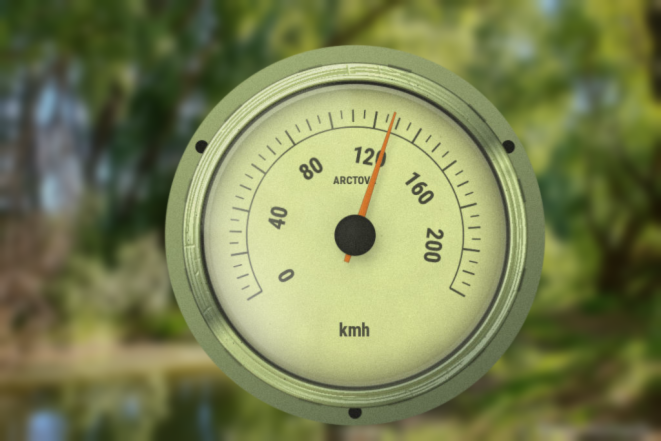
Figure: 127.5,km/h
